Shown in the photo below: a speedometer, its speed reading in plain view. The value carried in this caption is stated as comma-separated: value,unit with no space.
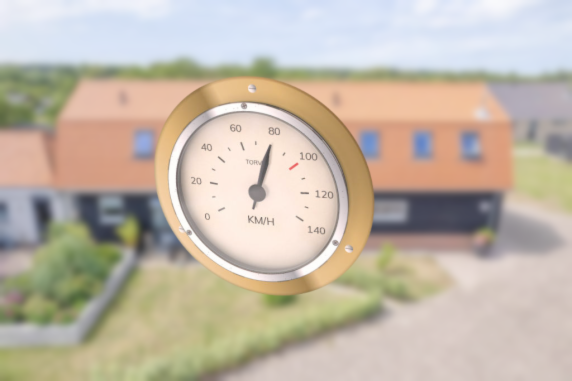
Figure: 80,km/h
